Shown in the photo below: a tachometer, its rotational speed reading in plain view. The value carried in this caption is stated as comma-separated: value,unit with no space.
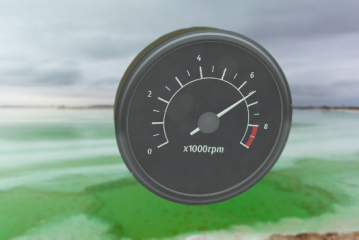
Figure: 6500,rpm
